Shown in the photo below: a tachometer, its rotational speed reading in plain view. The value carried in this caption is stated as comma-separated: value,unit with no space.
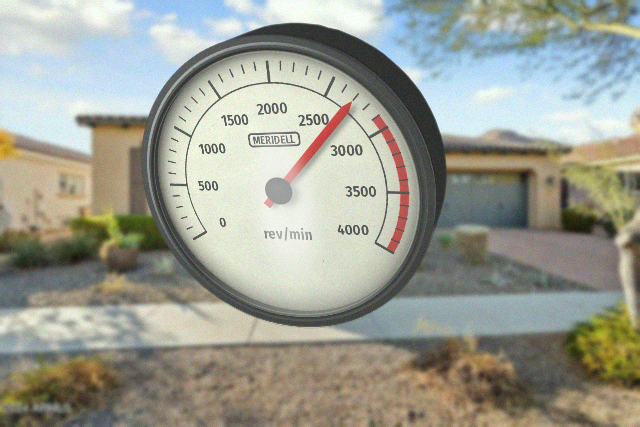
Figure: 2700,rpm
